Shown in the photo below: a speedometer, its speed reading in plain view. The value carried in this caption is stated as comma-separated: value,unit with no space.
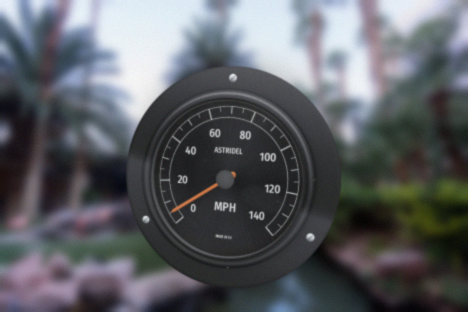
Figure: 5,mph
